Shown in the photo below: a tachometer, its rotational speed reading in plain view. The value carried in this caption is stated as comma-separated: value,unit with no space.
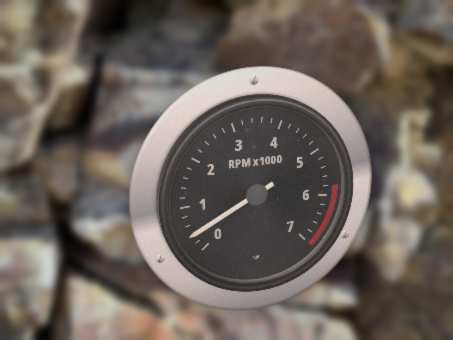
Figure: 400,rpm
